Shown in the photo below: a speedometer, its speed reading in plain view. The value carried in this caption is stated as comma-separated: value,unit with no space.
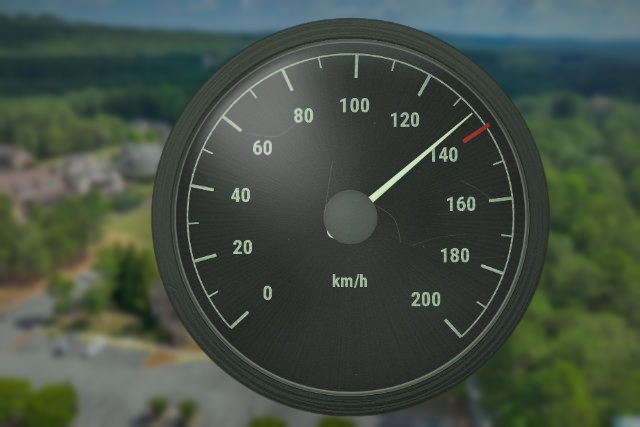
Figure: 135,km/h
